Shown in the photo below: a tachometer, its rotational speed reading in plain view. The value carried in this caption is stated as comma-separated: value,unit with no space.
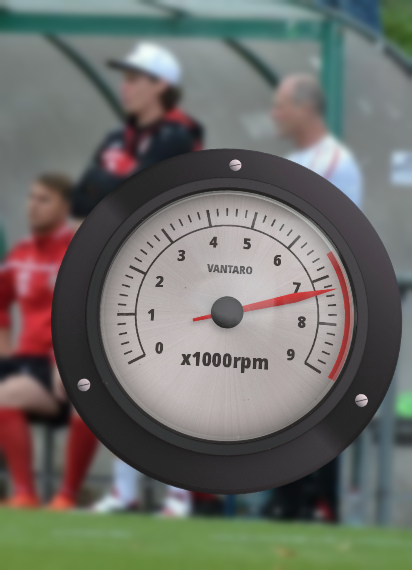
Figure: 7300,rpm
